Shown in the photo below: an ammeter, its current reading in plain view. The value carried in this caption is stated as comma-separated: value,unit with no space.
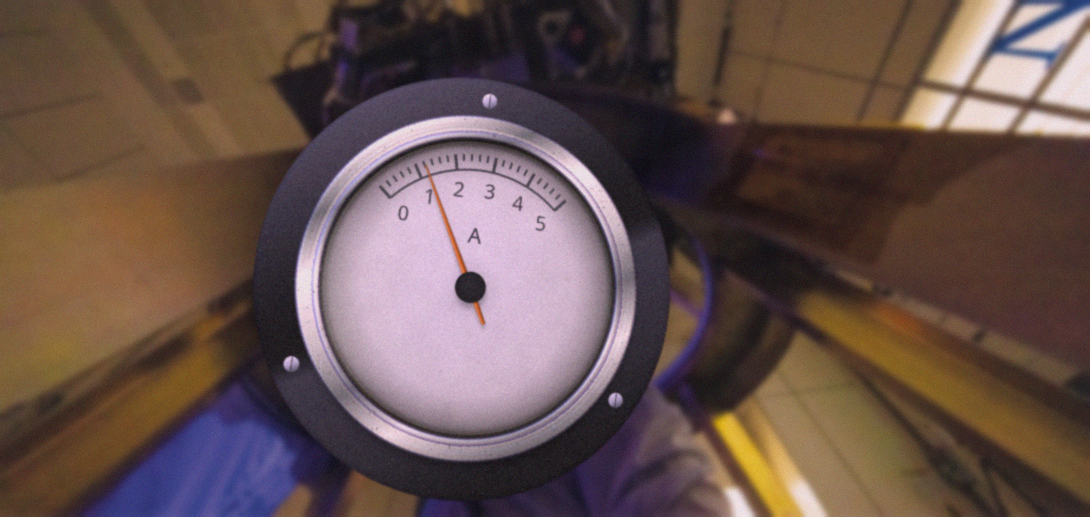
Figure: 1.2,A
